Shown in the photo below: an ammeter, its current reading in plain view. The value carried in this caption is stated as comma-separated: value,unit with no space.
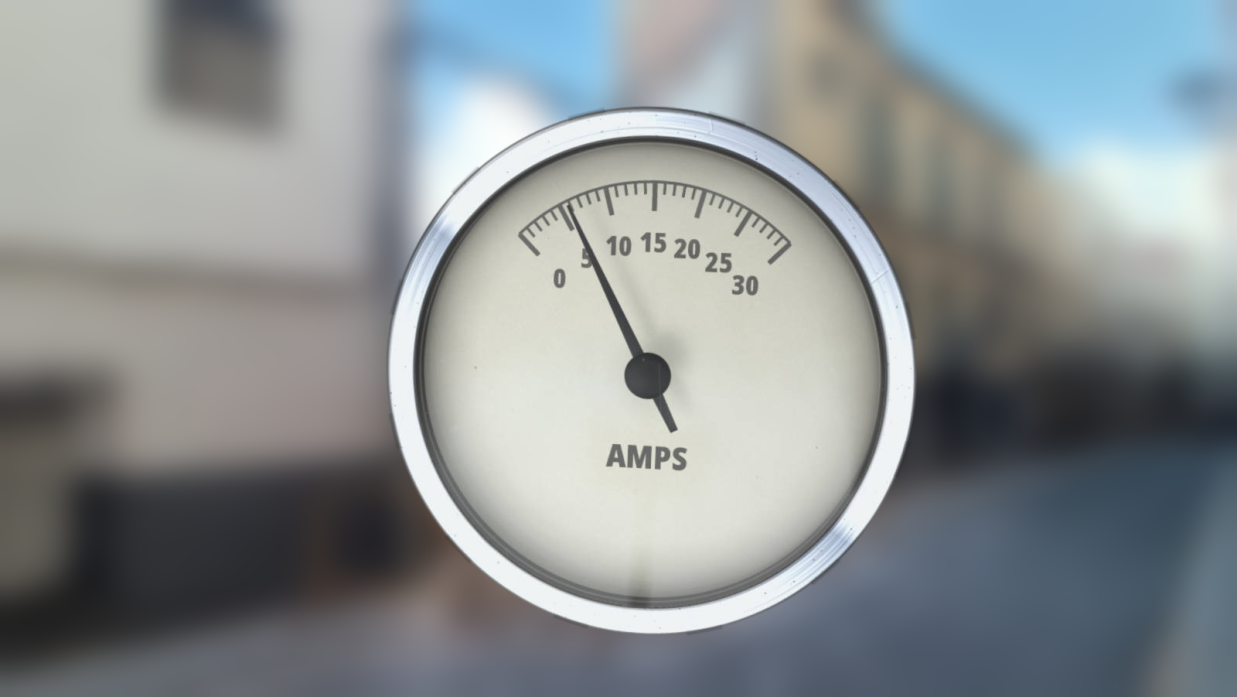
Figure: 6,A
